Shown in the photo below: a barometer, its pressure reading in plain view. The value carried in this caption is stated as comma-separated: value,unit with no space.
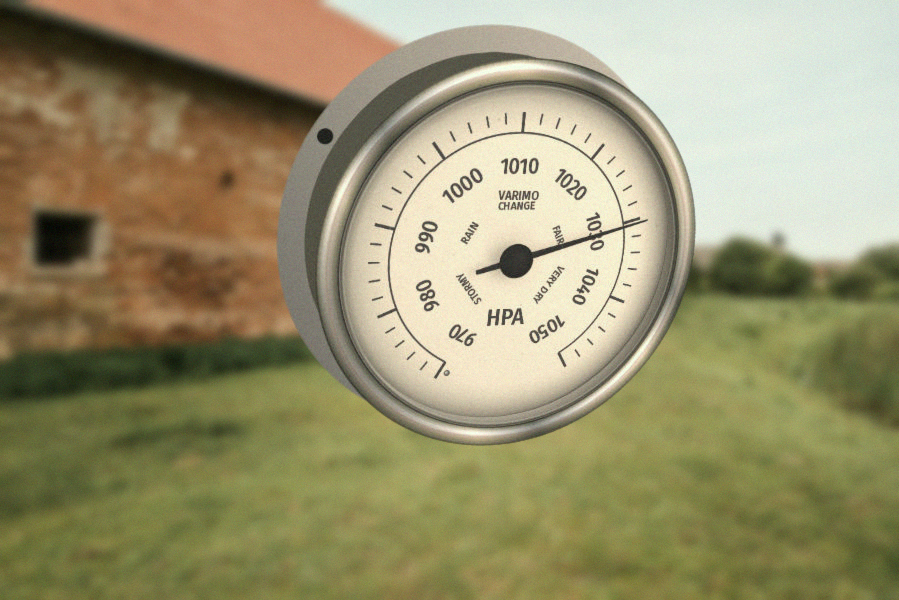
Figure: 1030,hPa
